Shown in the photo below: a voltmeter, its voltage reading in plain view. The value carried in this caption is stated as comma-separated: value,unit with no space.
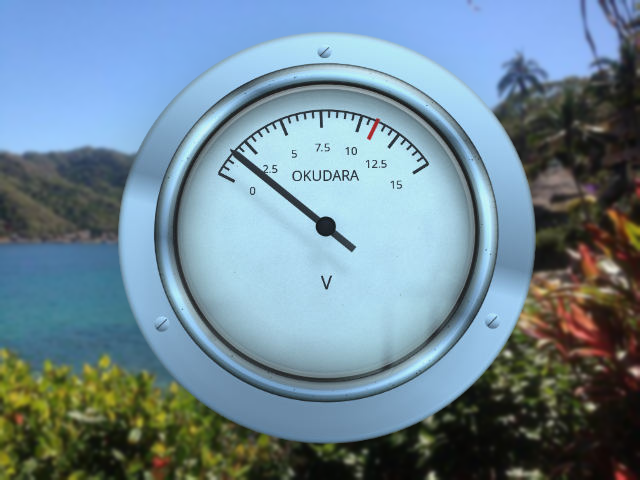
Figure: 1.5,V
